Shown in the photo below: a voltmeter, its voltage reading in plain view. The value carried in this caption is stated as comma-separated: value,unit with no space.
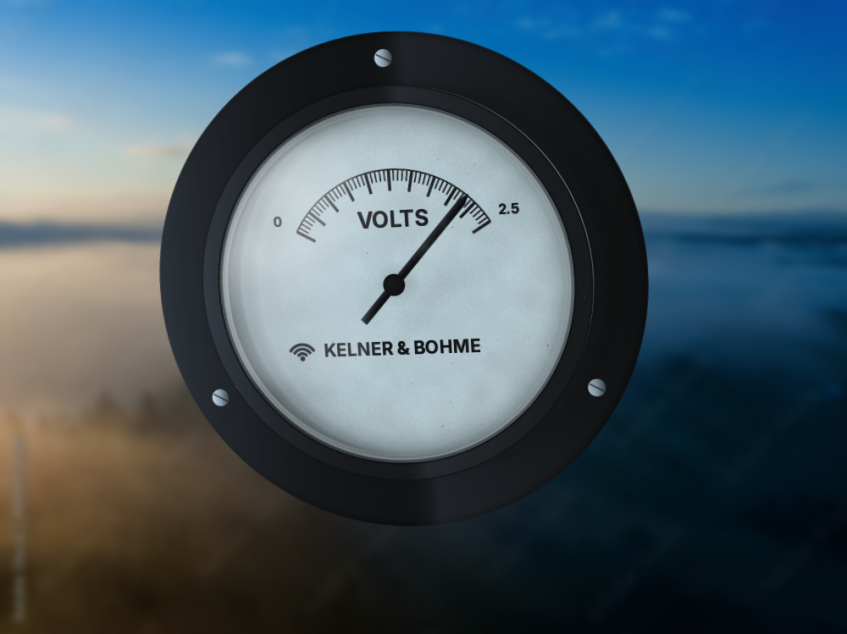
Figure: 2.15,V
